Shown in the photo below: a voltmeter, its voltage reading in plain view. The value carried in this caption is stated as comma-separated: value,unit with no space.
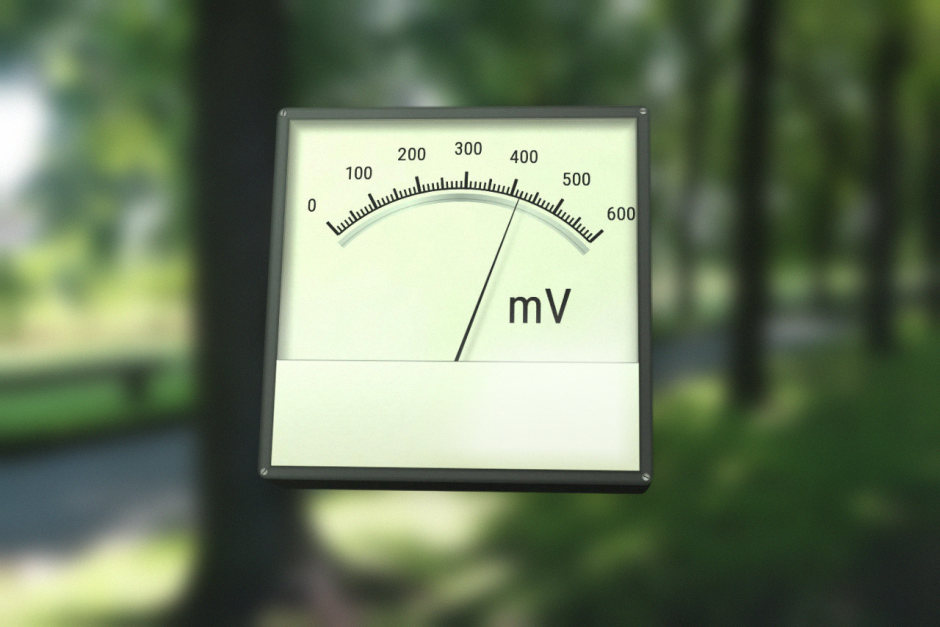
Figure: 420,mV
